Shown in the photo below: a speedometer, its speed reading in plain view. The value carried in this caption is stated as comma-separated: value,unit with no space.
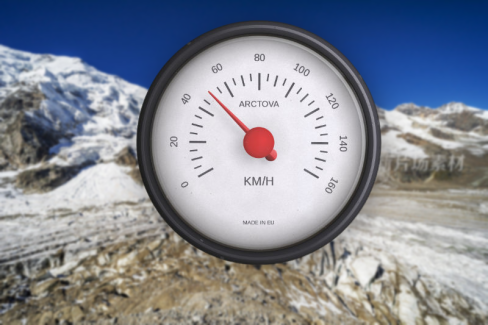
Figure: 50,km/h
